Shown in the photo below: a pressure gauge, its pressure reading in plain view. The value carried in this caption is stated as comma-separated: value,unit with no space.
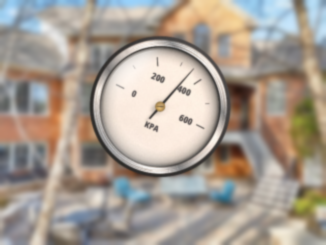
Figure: 350,kPa
